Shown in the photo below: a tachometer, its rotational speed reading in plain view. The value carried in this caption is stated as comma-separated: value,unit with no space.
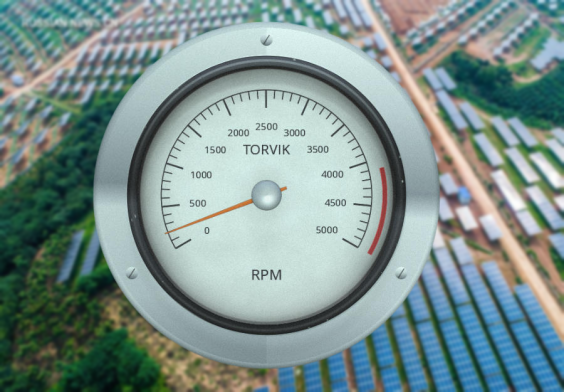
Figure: 200,rpm
